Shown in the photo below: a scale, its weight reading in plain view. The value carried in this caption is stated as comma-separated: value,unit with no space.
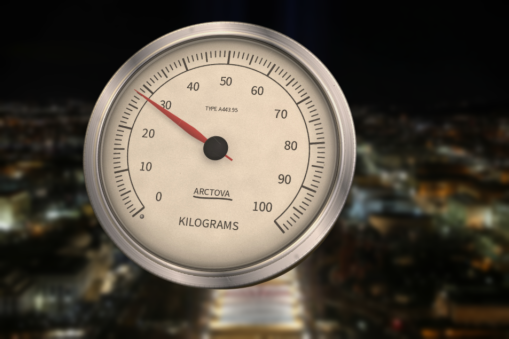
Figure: 28,kg
